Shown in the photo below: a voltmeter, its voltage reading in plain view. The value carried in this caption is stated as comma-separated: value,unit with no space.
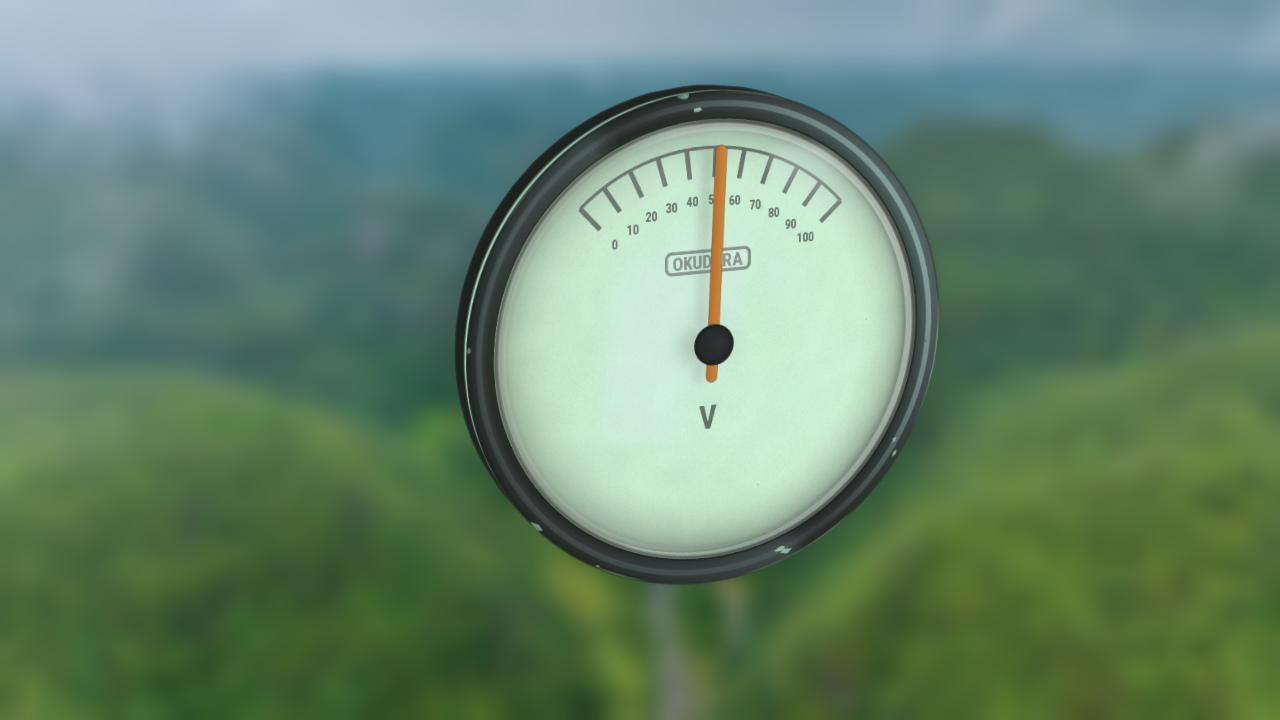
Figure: 50,V
